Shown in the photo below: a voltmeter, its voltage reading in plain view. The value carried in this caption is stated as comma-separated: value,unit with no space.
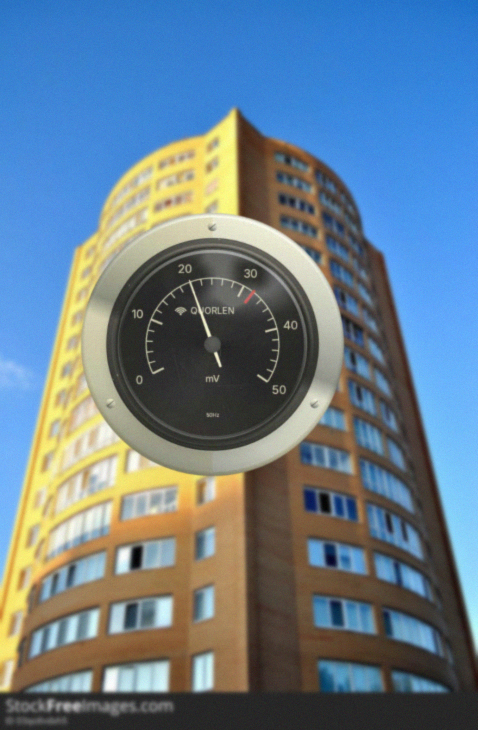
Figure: 20,mV
